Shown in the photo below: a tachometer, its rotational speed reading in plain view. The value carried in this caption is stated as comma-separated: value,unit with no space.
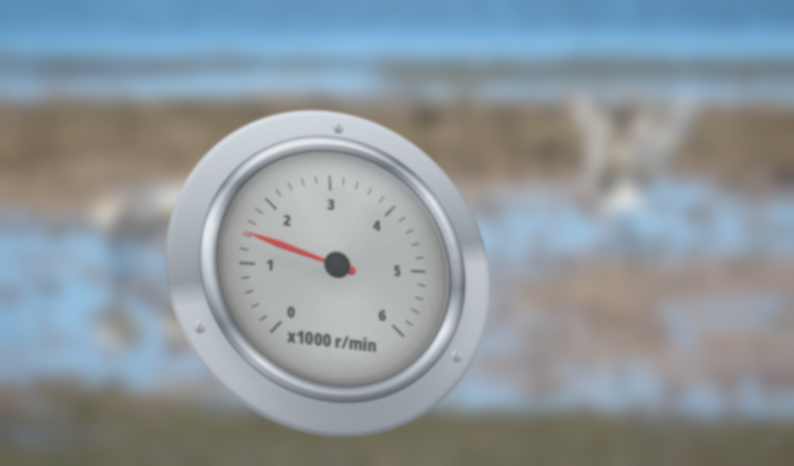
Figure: 1400,rpm
